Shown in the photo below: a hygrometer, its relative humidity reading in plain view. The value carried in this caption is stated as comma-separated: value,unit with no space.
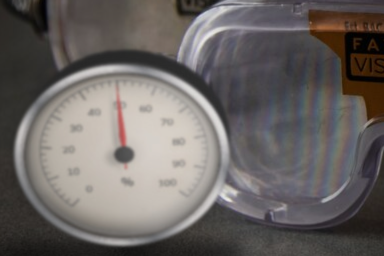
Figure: 50,%
